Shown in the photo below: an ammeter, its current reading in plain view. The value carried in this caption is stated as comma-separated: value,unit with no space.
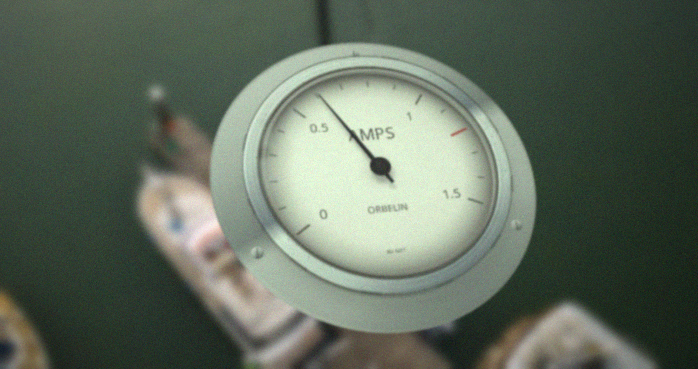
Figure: 0.6,A
